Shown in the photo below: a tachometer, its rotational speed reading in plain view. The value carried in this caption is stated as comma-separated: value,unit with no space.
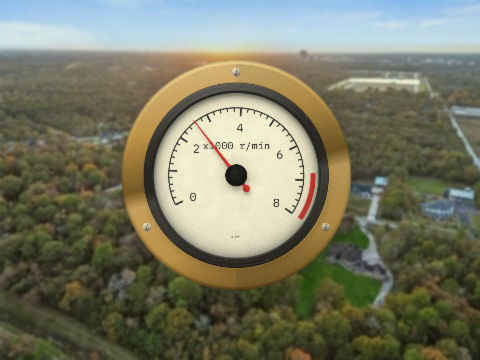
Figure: 2600,rpm
